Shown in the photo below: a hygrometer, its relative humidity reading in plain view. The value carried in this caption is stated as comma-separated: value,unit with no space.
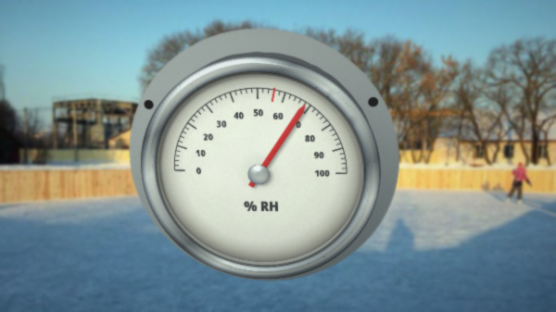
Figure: 68,%
